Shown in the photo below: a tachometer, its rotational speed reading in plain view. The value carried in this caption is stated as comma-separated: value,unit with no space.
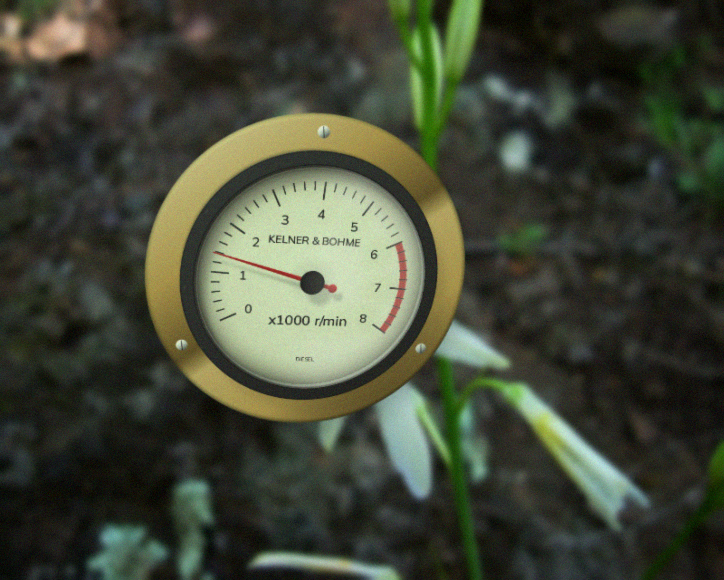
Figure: 1400,rpm
